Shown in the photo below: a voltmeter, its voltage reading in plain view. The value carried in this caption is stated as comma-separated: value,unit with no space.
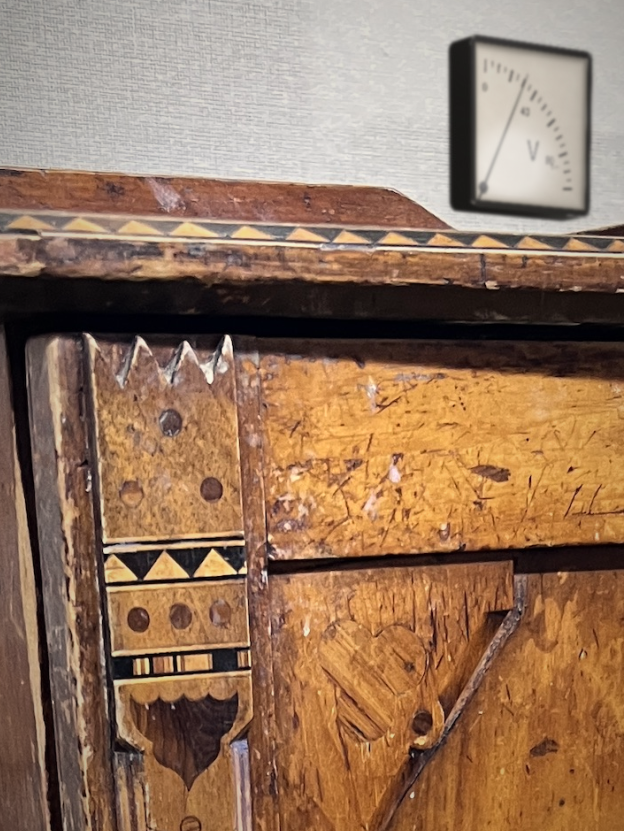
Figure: 30,V
